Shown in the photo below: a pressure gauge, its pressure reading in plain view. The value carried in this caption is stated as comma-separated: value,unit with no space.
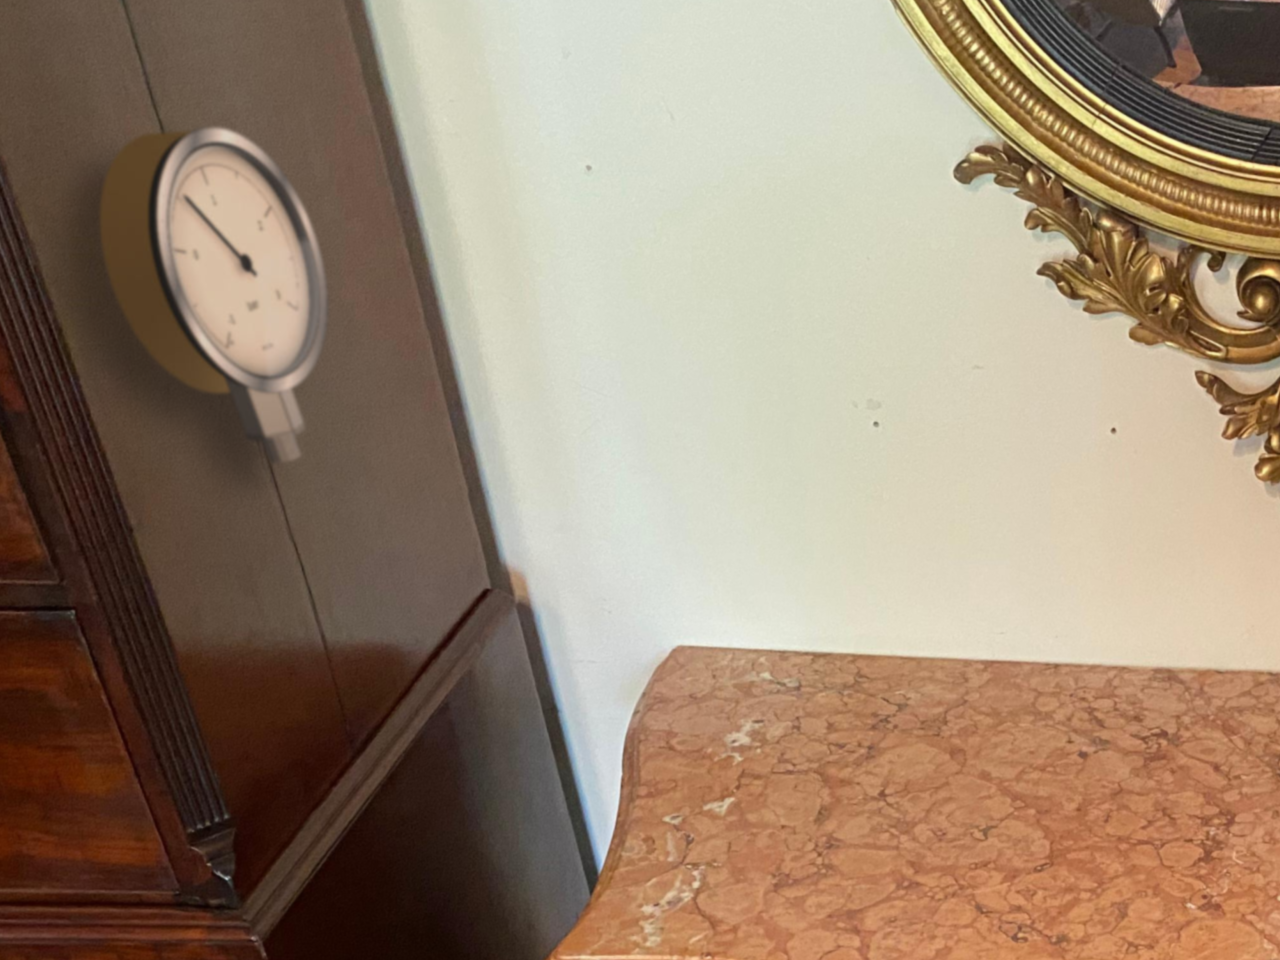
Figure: 0.5,bar
